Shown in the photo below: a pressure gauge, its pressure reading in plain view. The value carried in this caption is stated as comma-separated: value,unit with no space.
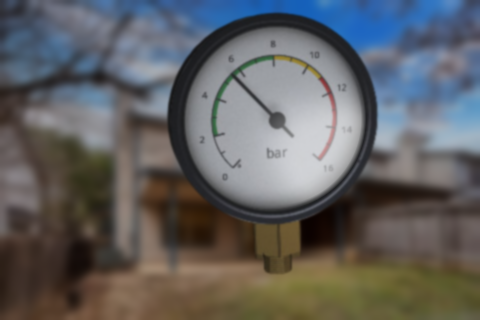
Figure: 5.5,bar
